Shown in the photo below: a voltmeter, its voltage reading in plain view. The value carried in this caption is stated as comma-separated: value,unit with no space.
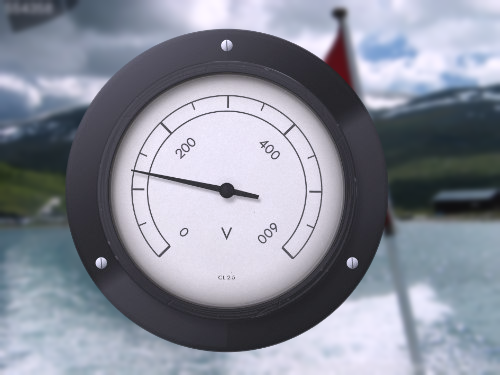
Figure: 125,V
